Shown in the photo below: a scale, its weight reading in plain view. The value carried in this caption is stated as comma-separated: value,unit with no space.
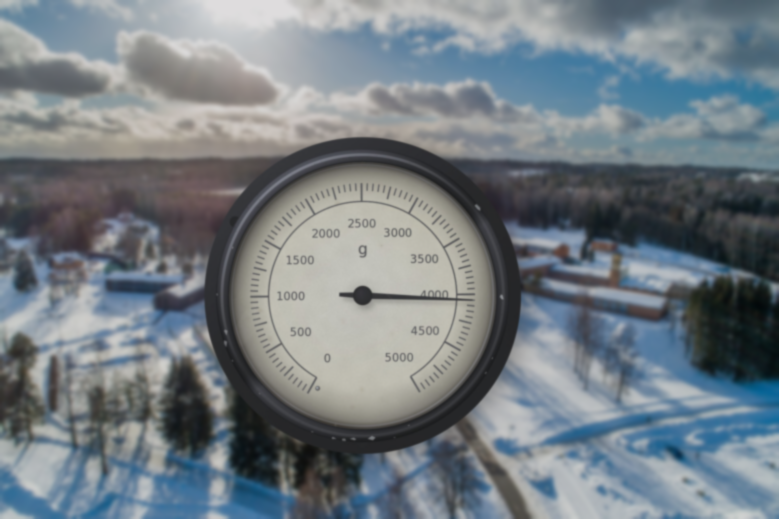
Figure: 4050,g
